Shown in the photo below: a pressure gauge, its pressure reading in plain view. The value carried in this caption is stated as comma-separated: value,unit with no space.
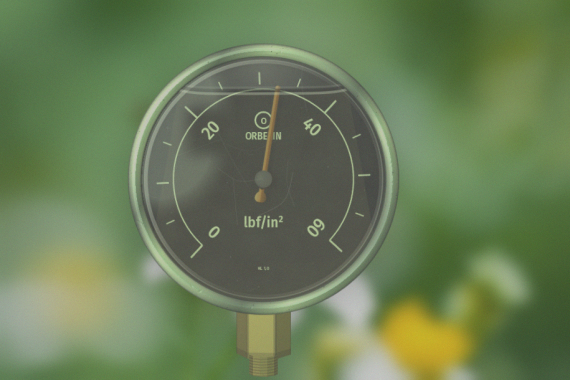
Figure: 32.5,psi
